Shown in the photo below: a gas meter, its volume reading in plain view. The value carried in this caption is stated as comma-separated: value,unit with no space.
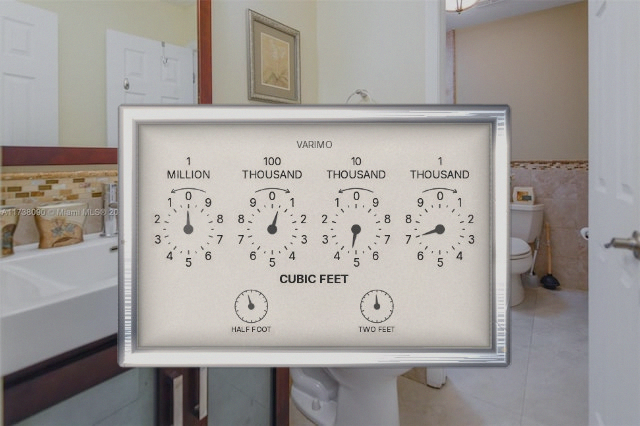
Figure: 4700,ft³
